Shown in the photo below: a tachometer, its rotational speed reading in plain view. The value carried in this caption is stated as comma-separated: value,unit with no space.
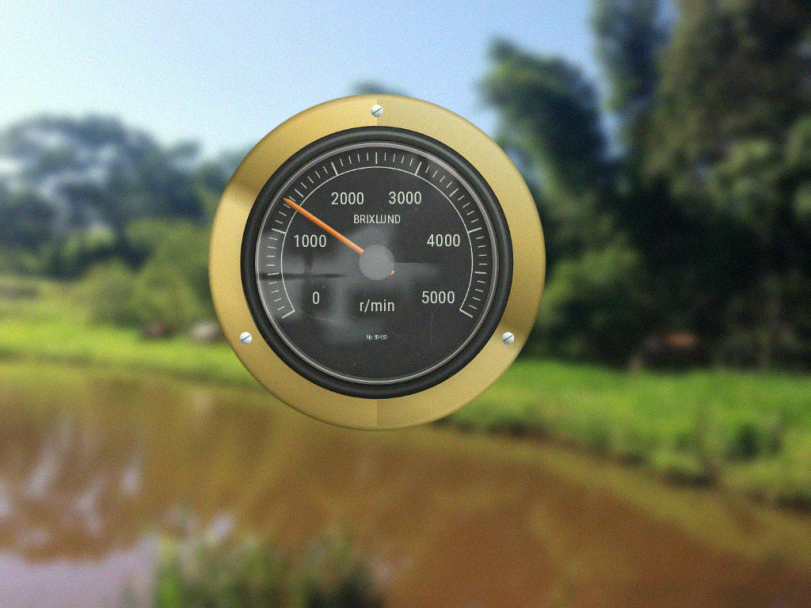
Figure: 1350,rpm
